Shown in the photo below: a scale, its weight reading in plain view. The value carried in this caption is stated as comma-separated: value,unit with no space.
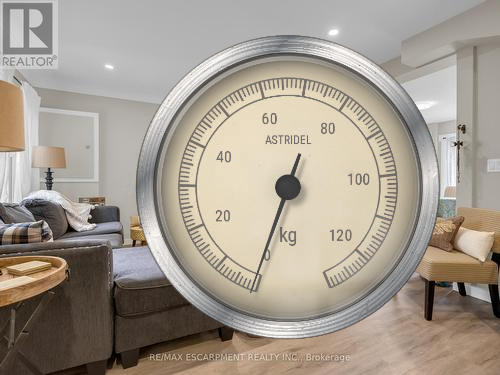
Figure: 1,kg
